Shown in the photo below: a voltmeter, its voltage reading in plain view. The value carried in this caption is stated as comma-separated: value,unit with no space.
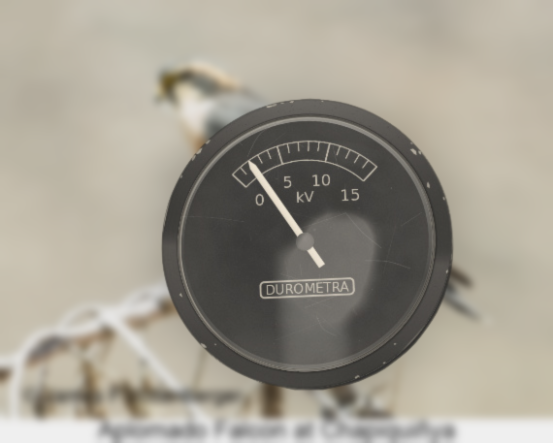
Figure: 2,kV
